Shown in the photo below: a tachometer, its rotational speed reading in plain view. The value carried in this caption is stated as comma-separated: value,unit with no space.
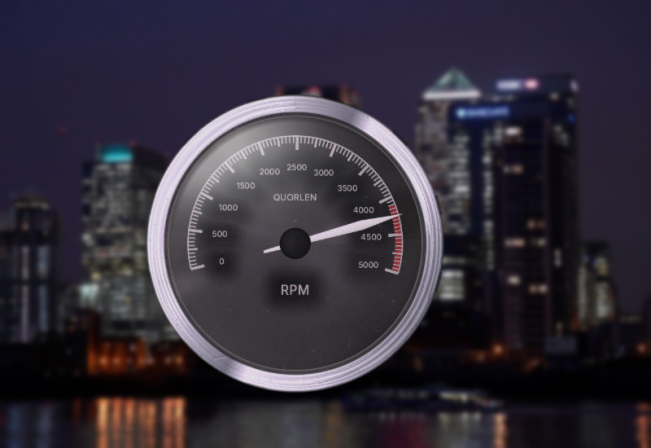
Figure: 4250,rpm
